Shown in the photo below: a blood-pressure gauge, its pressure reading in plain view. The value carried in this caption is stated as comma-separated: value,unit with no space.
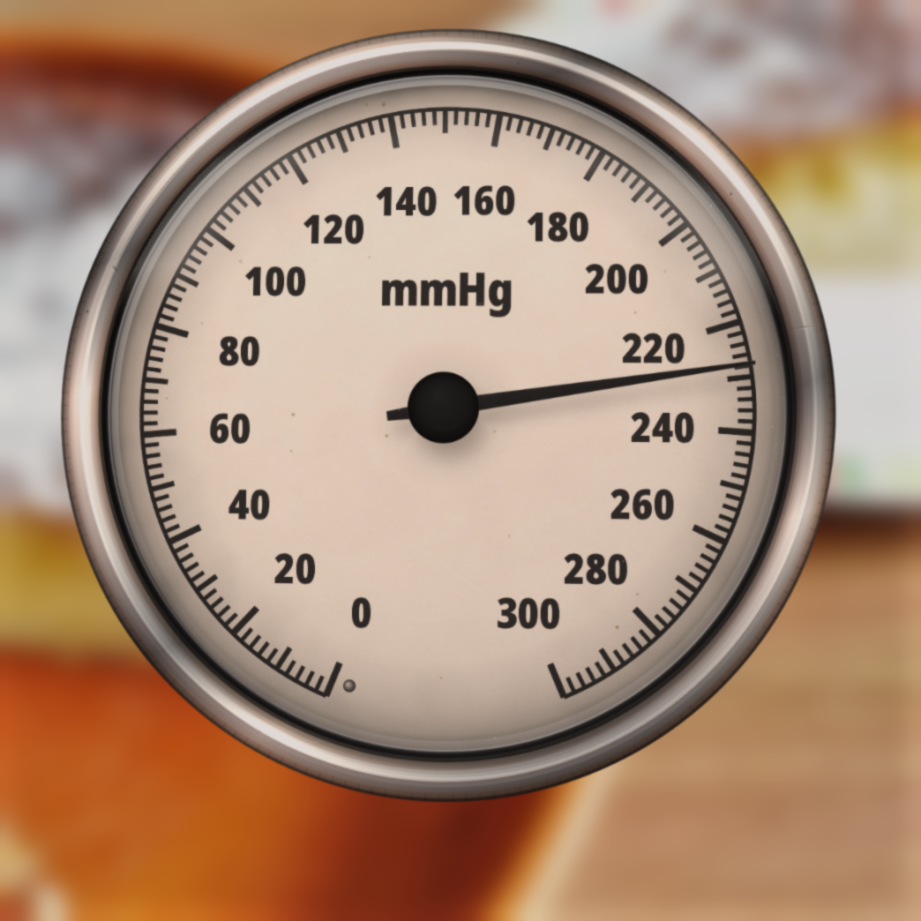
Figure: 228,mmHg
